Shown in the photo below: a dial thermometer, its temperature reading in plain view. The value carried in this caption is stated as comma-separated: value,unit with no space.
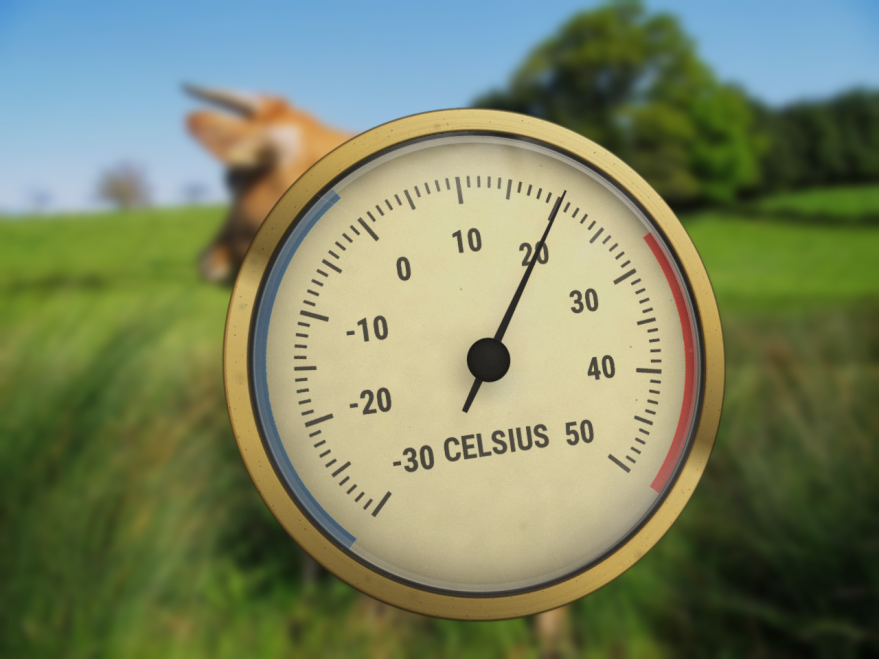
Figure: 20,°C
